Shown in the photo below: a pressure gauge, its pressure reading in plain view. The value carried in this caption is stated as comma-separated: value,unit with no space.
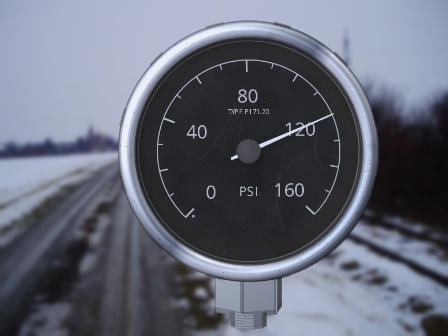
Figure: 120,psi
